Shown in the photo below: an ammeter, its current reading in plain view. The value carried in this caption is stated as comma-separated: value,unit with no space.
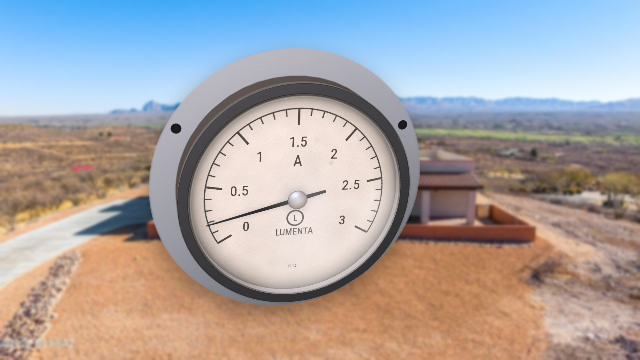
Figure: 0.2,A
